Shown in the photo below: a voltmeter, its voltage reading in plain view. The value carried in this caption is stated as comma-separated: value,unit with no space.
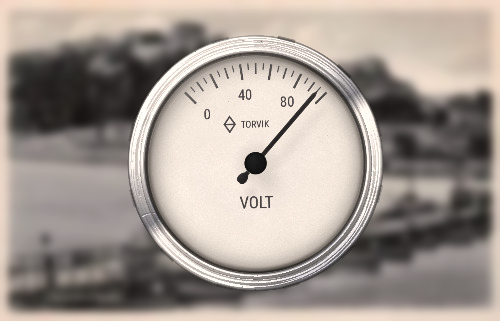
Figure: 95,V
